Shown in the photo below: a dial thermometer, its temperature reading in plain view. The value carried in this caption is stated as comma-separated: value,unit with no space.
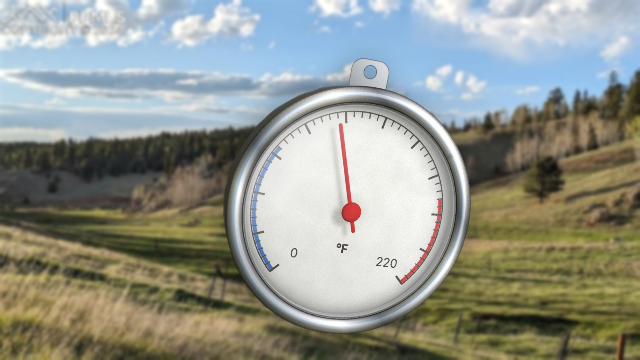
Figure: 96,°F
